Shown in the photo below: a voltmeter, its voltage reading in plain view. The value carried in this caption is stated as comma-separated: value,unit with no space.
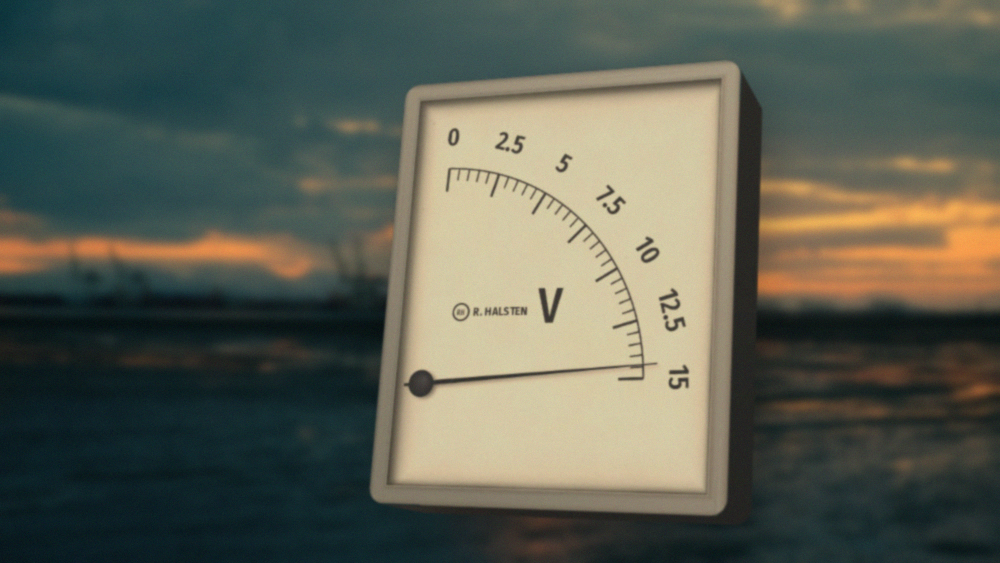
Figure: 14.5,V
